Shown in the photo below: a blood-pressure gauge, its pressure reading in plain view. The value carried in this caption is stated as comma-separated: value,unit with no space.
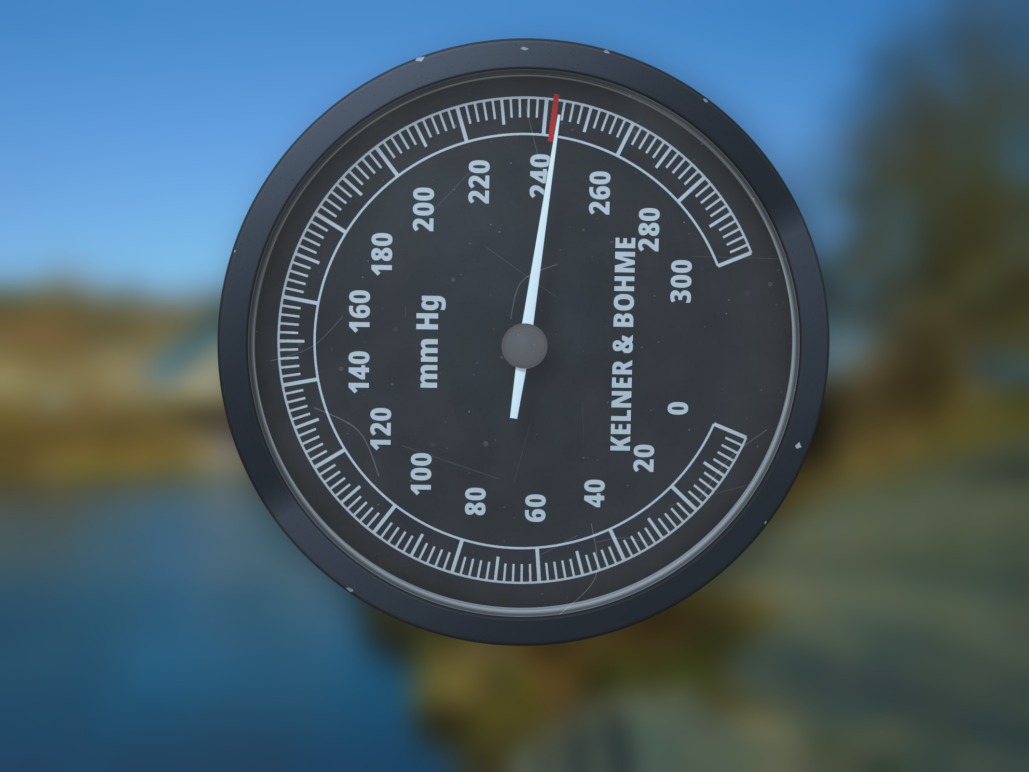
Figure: 243,mmHg
